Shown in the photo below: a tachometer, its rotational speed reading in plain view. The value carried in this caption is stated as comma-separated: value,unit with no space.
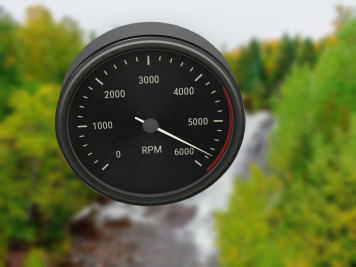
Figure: 5700,rpm
